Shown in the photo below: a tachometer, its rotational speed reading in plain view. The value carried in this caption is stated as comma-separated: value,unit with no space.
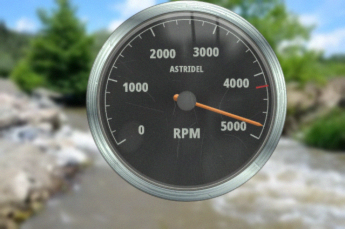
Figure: 4800,rpm
